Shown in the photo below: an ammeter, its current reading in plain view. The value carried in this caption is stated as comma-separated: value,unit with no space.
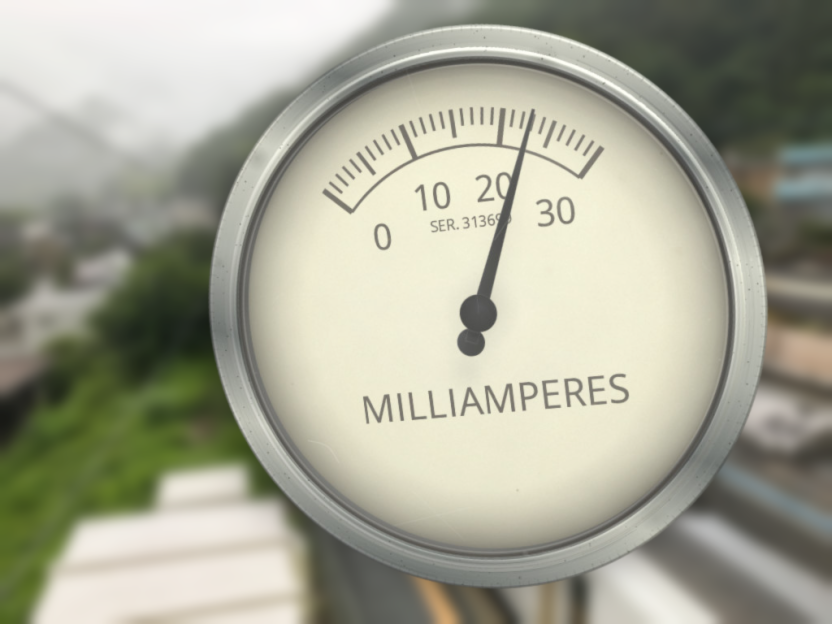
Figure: 23,mA
